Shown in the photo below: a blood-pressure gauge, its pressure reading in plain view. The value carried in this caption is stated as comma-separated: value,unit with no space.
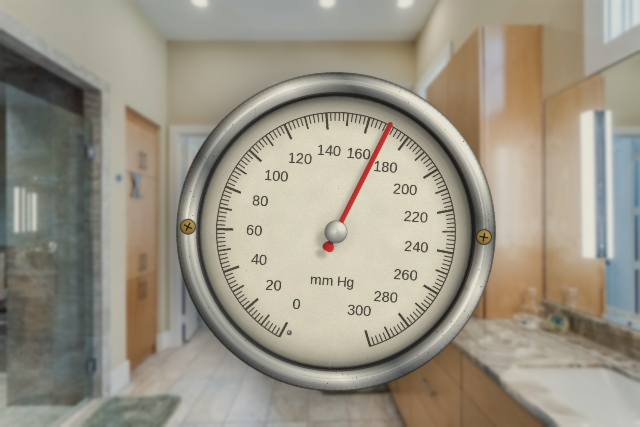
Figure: 170,mmHg
